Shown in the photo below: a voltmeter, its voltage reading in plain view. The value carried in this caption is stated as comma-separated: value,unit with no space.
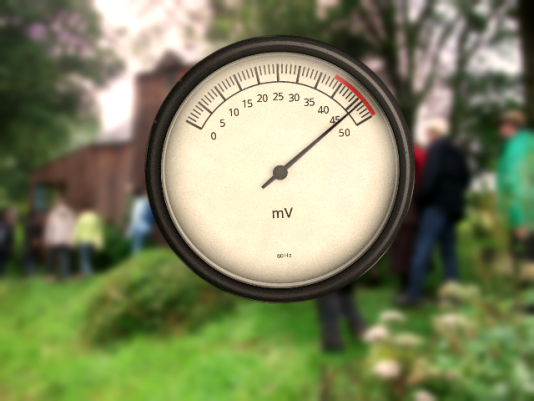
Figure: 46,mV
